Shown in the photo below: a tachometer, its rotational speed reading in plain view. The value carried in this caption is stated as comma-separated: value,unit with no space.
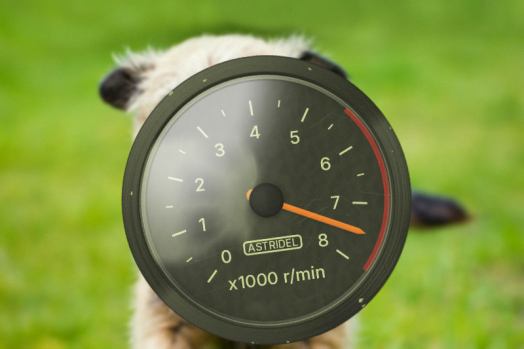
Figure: 7500,rpm
